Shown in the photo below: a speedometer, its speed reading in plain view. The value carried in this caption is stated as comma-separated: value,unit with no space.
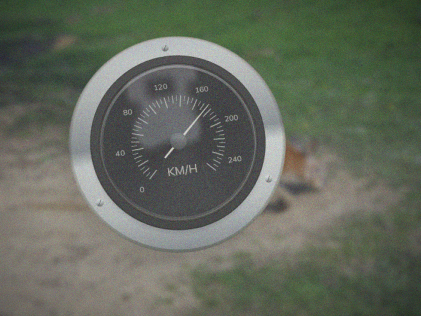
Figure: 175,km/h
